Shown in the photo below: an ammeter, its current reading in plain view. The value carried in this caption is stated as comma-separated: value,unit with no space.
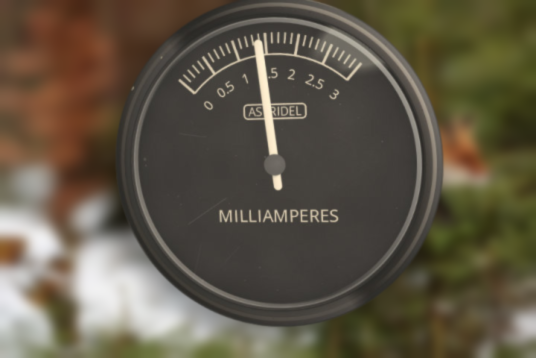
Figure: 1.4,mA
